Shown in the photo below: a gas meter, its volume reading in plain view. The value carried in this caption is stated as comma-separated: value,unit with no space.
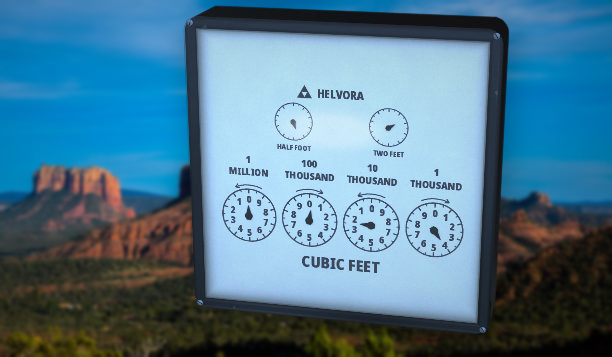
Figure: 2400,ft³
